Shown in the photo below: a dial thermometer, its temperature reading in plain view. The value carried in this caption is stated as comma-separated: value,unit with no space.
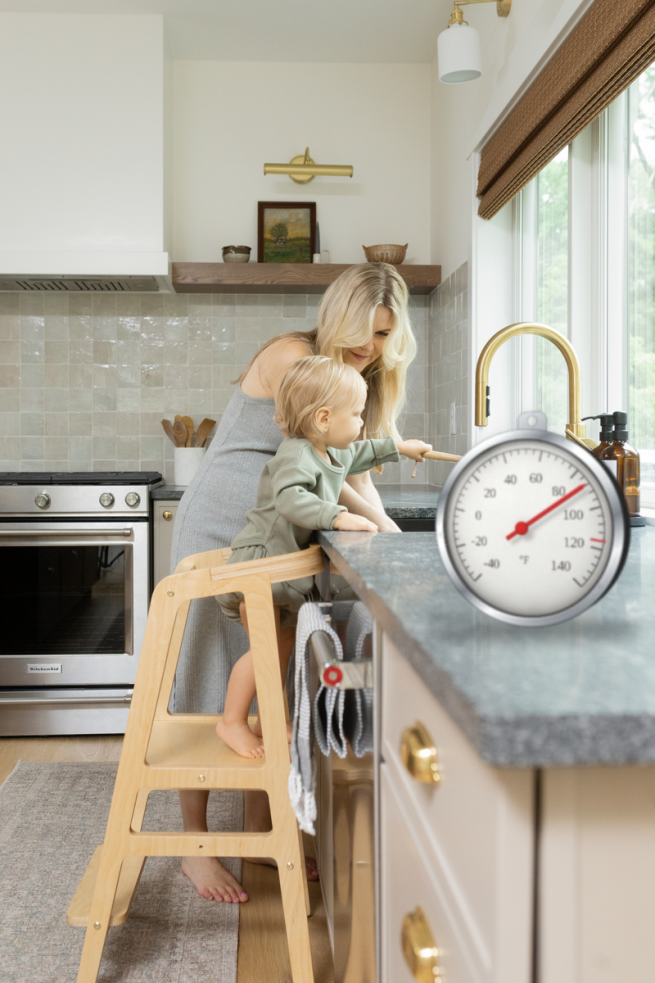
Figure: 88,°F
